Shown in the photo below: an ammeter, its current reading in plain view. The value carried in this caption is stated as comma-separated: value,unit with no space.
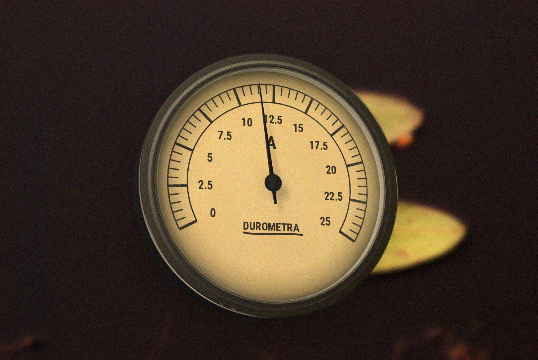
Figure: 11.5,A
